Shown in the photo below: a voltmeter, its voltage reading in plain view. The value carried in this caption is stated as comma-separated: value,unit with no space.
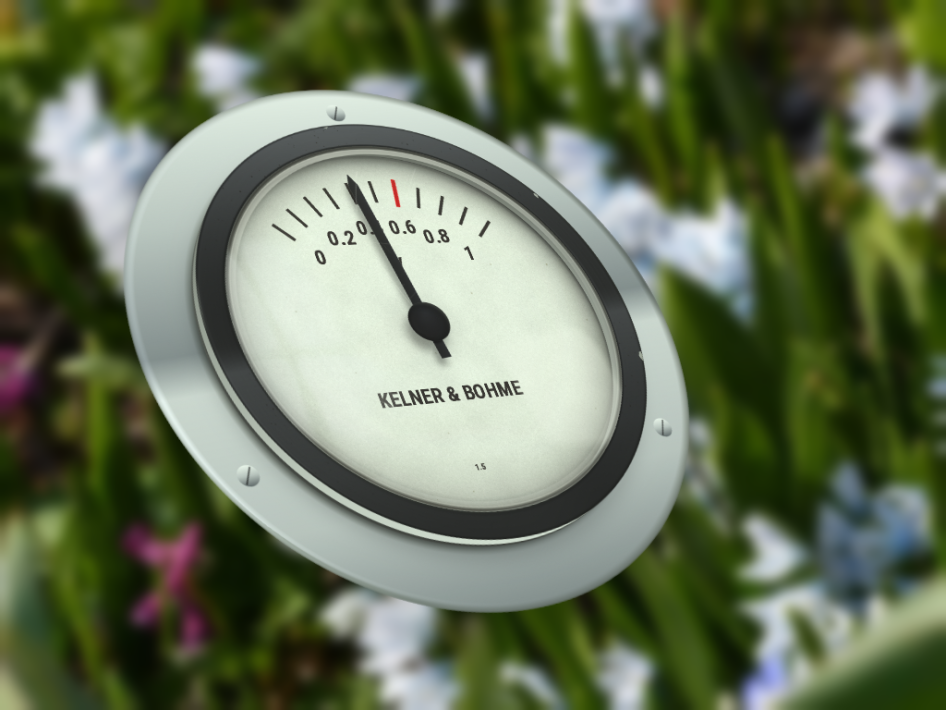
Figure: 0.4,V
